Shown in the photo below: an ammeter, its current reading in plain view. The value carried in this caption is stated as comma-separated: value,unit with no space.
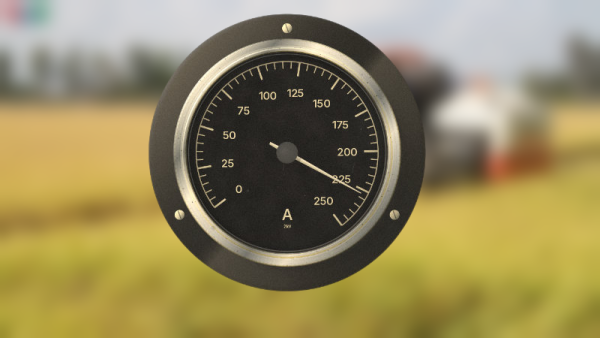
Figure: 227.5,A
